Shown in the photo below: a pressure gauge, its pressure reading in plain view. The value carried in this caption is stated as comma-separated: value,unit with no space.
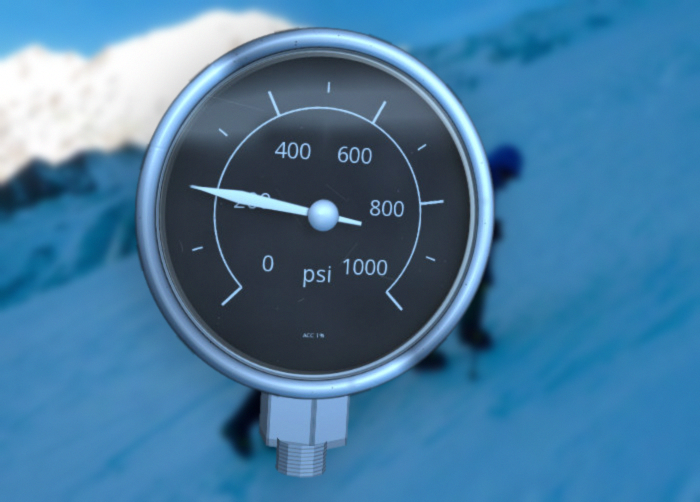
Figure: 200,psi
